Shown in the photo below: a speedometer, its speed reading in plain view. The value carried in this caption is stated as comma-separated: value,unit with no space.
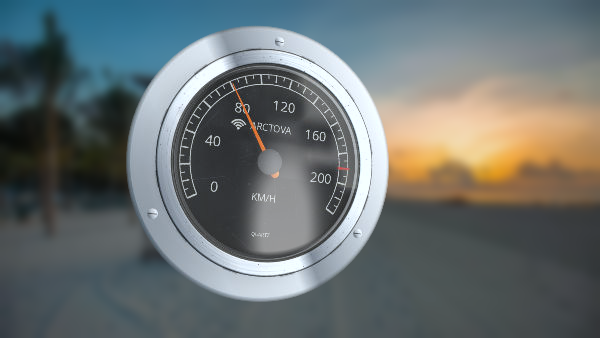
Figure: 80,km/h
